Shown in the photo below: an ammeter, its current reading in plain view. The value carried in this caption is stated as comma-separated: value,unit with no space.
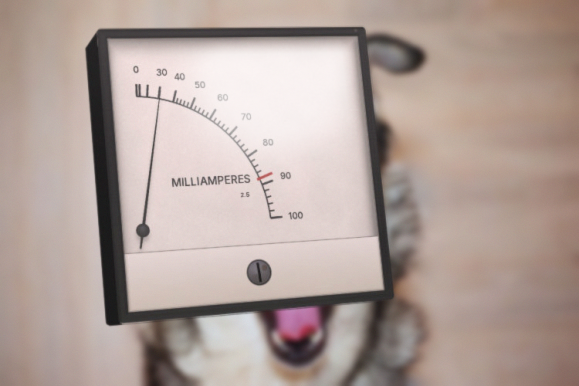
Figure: 30,mA
